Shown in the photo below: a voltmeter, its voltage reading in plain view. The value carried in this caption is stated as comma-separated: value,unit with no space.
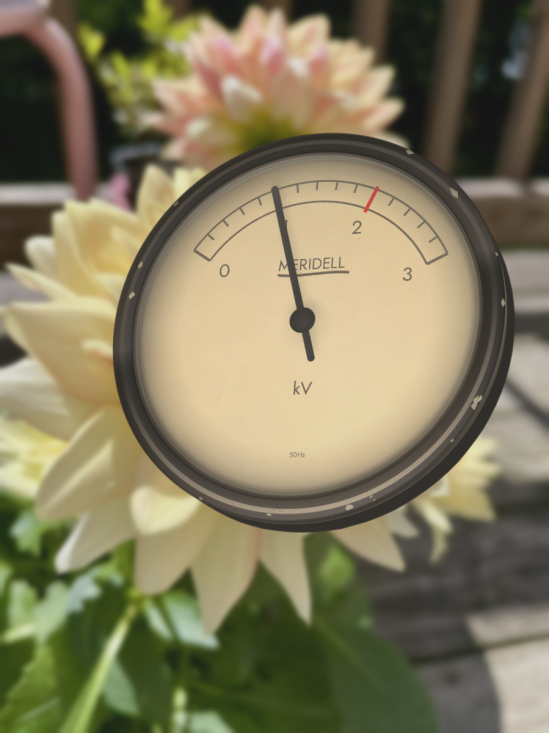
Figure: 1,kV
